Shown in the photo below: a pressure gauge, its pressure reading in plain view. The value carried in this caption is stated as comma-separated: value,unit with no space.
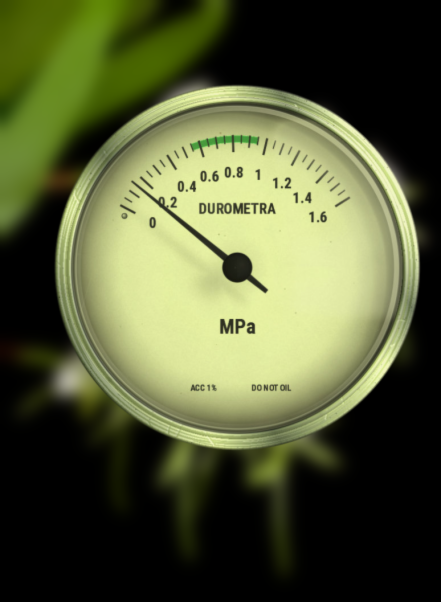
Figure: 0.15,MPa
